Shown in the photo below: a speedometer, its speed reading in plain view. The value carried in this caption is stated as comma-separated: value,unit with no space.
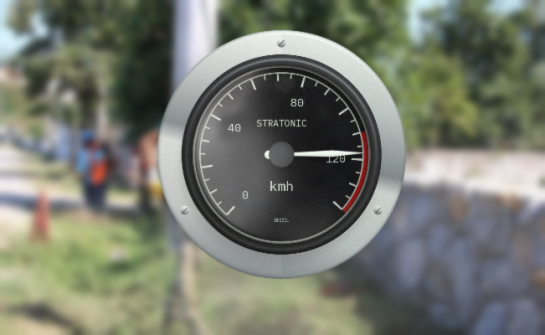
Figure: 117.5,km/h
